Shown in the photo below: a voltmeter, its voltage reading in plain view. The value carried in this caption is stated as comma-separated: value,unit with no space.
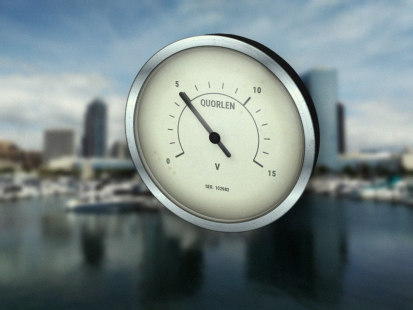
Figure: 5,V
